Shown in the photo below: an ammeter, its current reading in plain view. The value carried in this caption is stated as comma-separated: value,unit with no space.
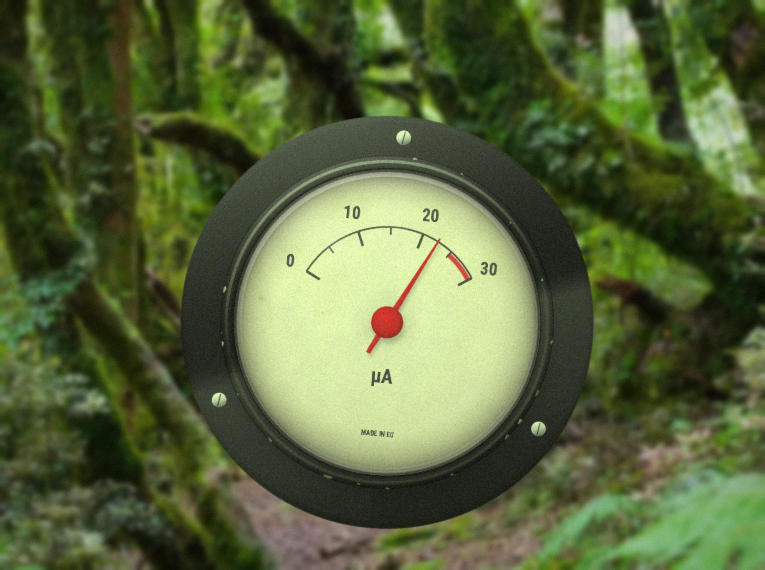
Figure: 22.5,µA
